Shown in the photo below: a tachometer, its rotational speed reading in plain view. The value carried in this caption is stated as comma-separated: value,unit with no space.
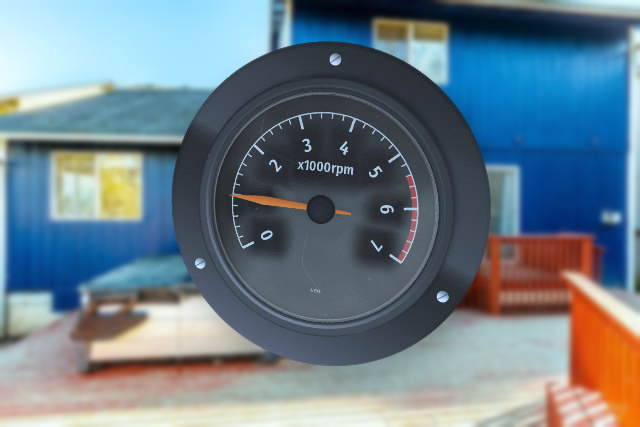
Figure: 1000,rpm
